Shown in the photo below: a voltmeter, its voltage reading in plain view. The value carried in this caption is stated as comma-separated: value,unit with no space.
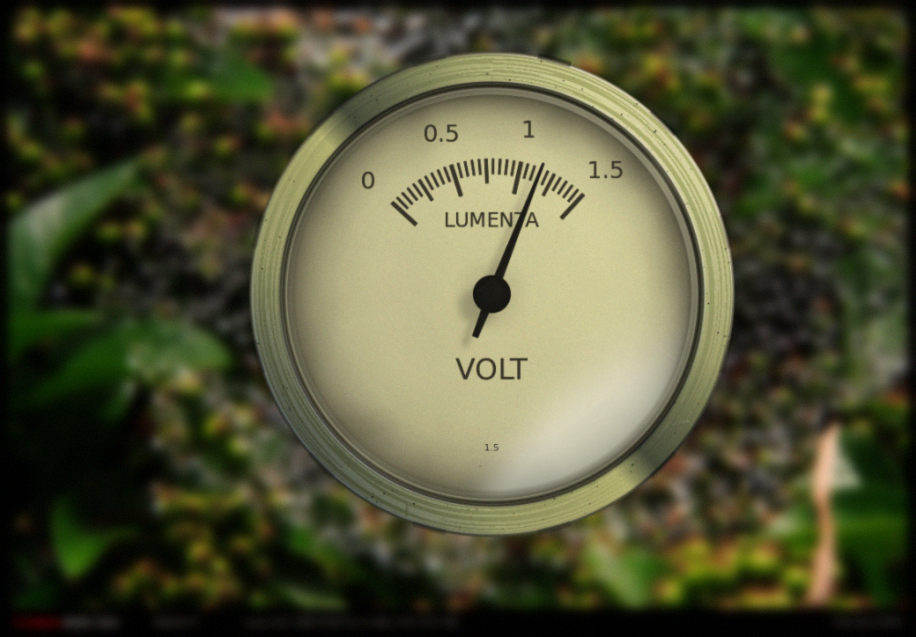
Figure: 1.15,V
